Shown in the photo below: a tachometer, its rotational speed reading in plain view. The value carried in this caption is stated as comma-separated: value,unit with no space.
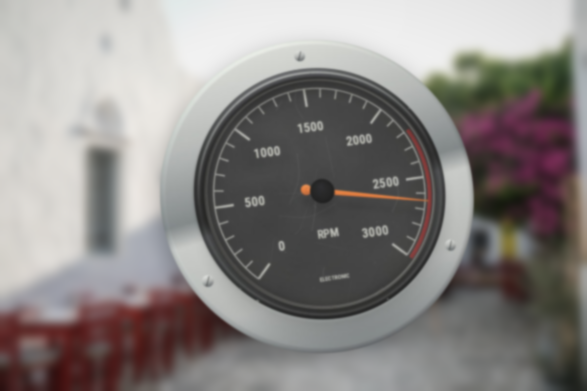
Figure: 2650,rpm
